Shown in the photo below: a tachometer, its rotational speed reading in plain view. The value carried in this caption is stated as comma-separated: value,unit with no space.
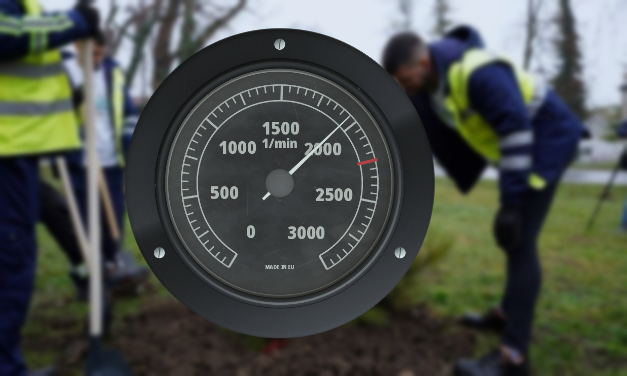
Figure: 1950,rpm
